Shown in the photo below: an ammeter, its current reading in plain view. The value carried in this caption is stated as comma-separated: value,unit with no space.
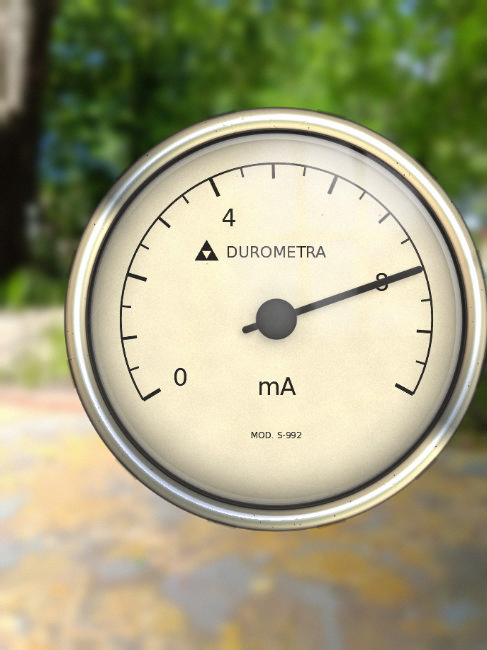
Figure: 8,mA
